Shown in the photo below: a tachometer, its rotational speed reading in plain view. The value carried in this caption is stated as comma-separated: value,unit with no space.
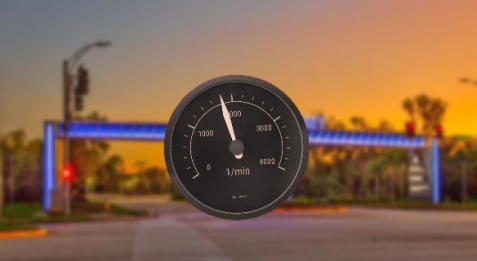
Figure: 1800,rpm
